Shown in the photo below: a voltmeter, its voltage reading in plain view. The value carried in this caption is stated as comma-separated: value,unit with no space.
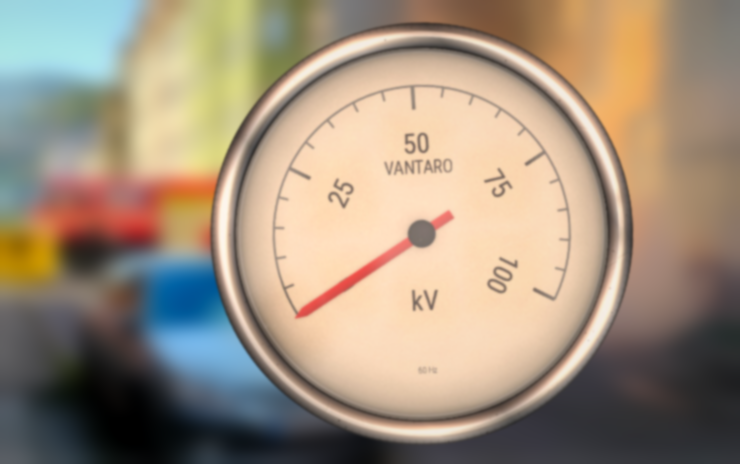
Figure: 0,kV
